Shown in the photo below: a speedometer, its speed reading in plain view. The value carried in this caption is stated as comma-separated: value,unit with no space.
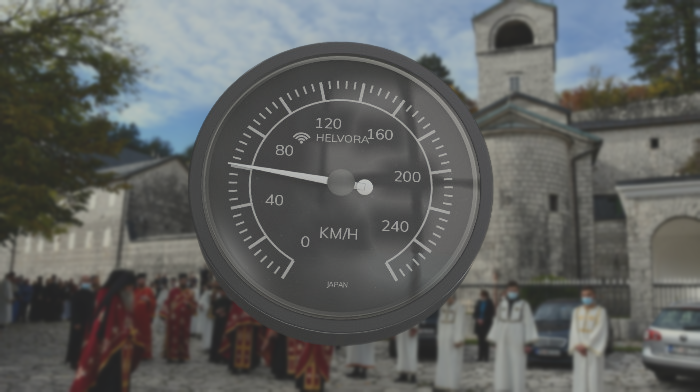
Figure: 60,km/h
